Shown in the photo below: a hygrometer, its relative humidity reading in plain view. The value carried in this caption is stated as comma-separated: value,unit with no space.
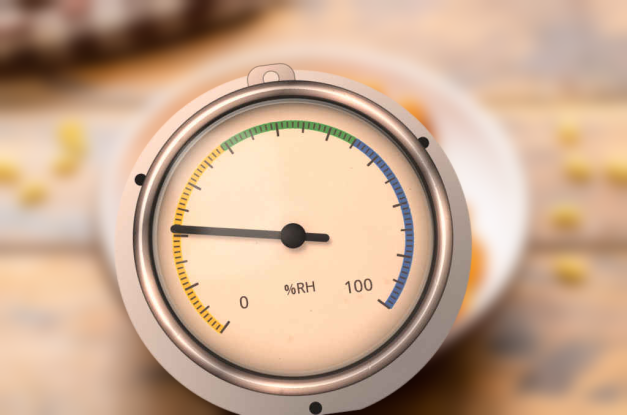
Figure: 21,%
